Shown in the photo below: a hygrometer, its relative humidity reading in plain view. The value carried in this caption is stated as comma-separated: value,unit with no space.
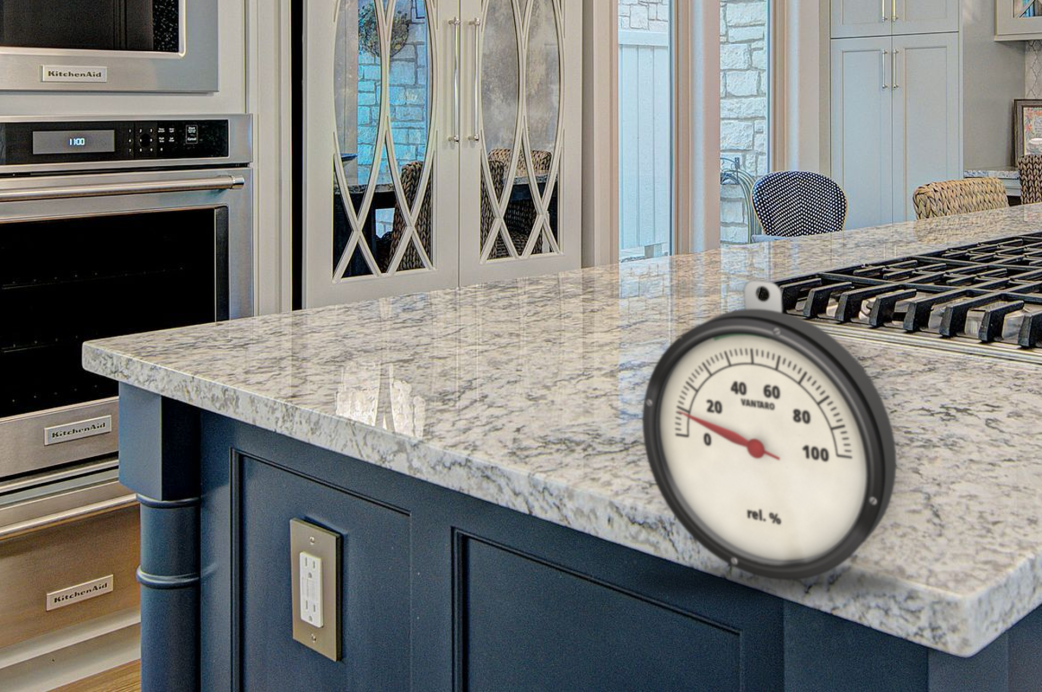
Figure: 10,%
